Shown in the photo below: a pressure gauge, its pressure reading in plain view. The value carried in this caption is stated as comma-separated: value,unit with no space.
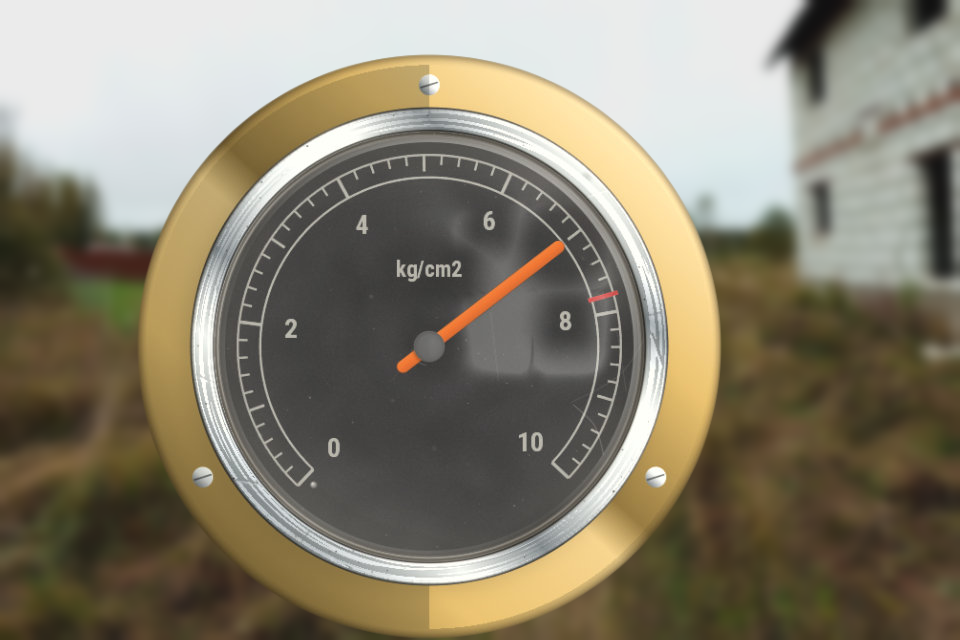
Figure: 7,kg/cm²
